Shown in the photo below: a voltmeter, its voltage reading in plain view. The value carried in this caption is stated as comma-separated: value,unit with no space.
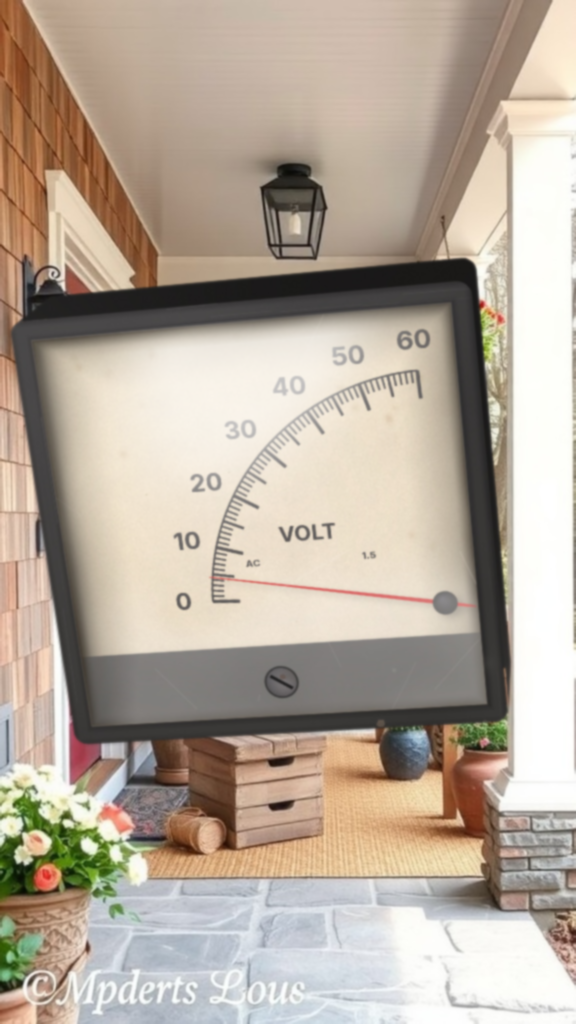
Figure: 5,V
